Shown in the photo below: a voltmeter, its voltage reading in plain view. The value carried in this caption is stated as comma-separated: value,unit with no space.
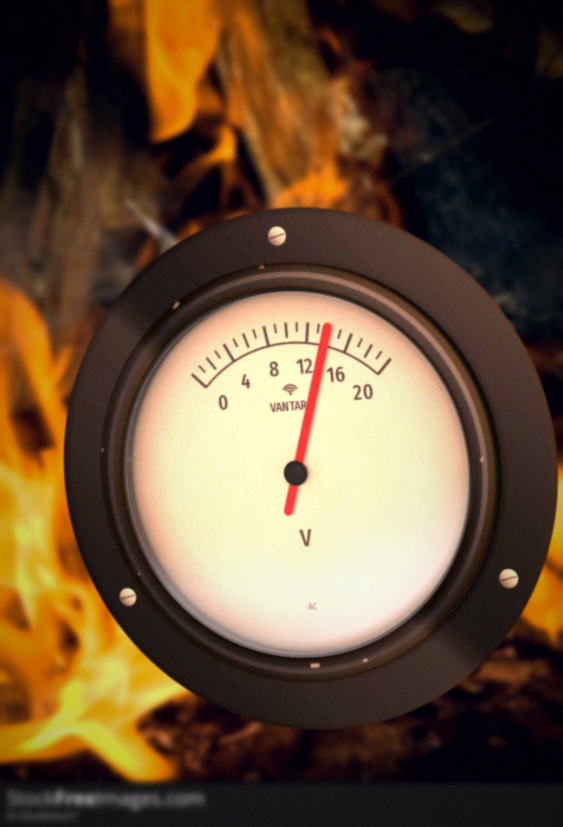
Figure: 14,V
